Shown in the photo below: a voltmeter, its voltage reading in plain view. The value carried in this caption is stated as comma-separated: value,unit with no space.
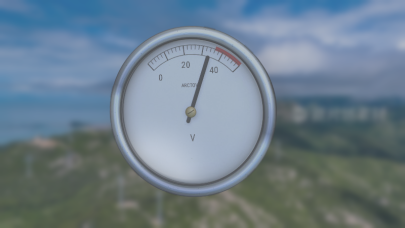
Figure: 34,V
